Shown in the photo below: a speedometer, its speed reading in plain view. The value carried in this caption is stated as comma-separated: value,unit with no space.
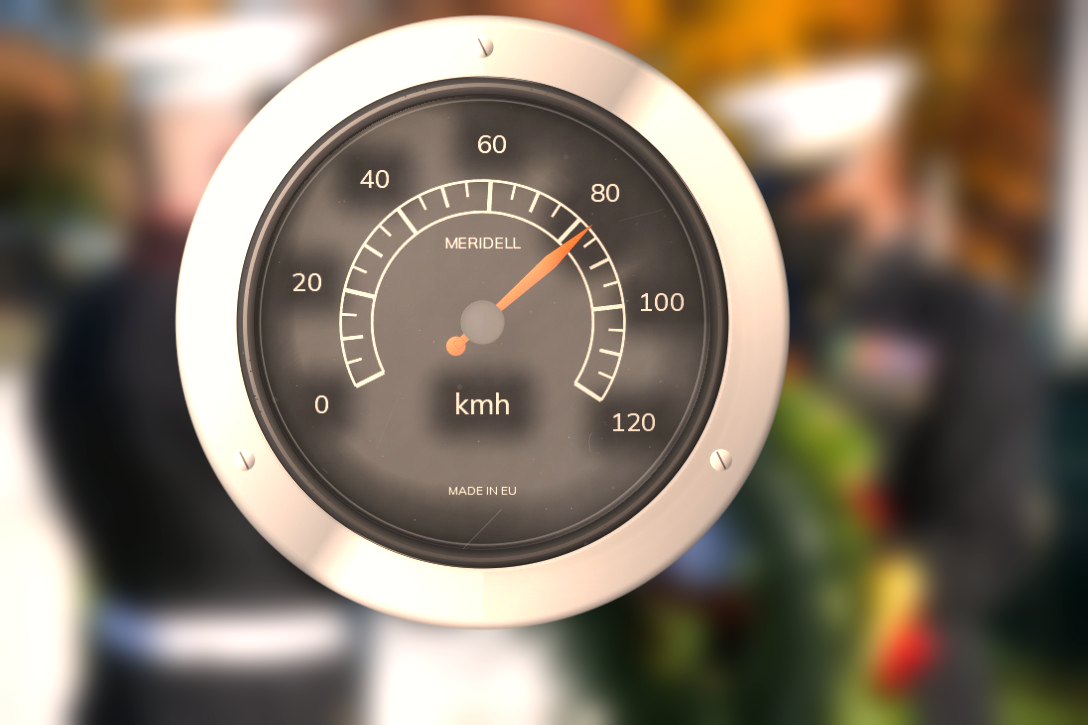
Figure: 82.5,km/h
